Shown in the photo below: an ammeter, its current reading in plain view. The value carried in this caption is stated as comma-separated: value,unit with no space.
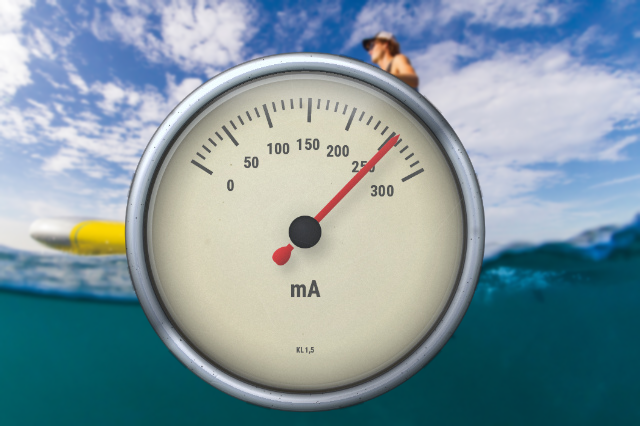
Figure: 255,mA
